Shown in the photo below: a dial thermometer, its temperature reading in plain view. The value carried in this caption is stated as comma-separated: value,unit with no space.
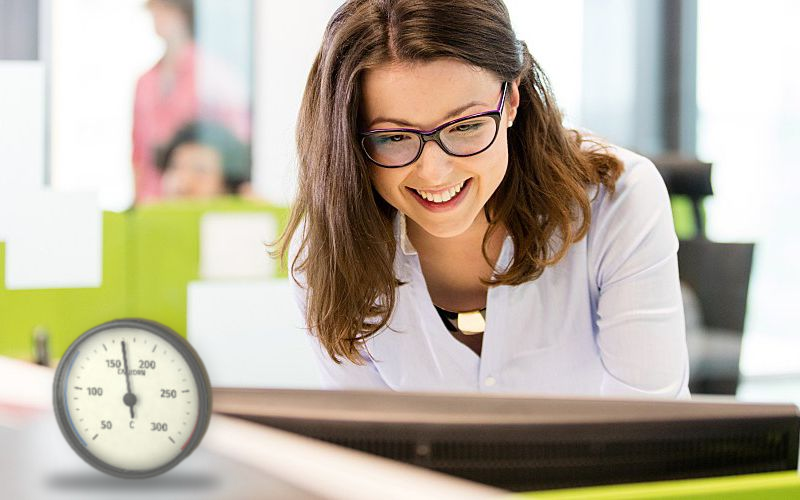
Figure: 170,°C
